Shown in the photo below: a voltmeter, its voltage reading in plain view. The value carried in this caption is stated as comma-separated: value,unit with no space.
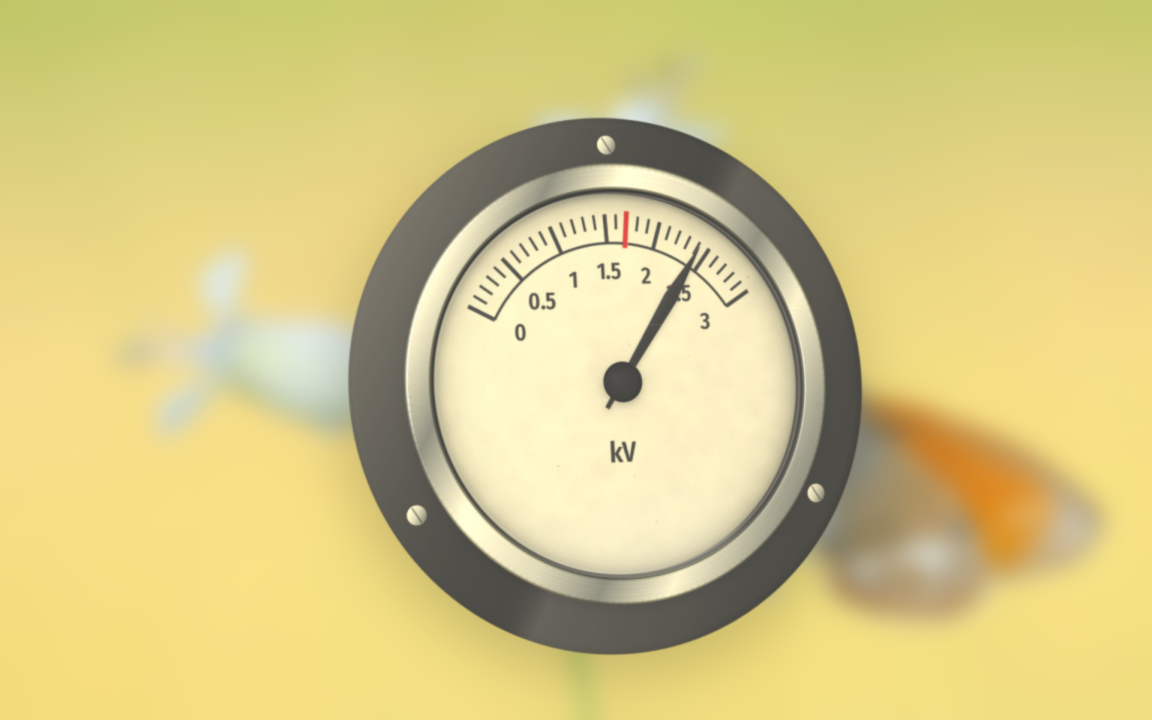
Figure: 2.4,kV
